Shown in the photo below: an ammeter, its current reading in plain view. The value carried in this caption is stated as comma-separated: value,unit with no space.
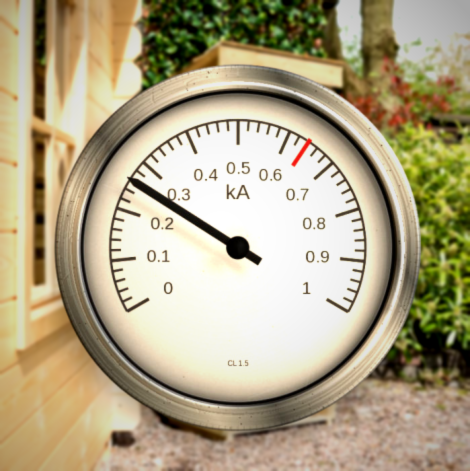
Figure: 0.26,kA
